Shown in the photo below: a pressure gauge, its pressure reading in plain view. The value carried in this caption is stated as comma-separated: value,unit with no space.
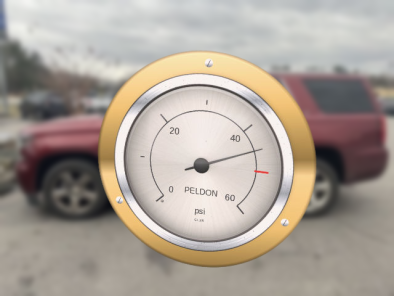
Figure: 45,psi
